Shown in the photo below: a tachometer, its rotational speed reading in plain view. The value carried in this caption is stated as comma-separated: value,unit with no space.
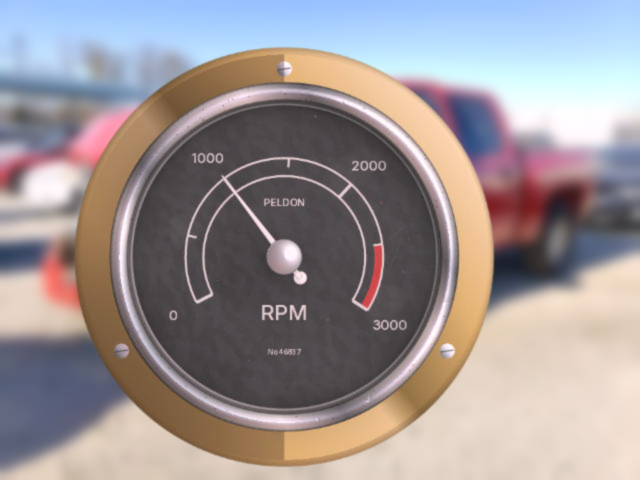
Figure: 1000,rpm
